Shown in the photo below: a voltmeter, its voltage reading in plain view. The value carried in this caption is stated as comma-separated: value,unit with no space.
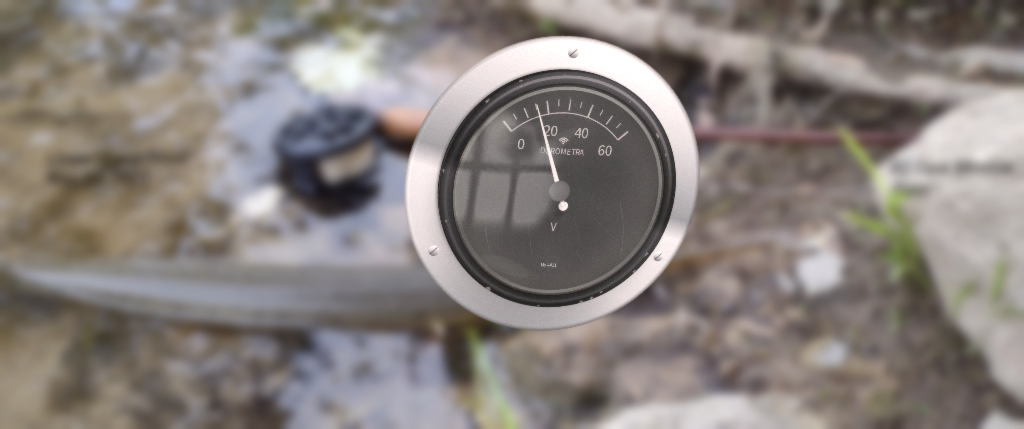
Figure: 15,V
